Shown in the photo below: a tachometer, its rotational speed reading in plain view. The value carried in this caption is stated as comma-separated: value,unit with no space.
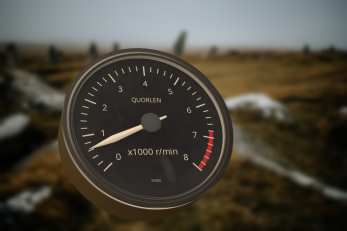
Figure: 600,rpm
